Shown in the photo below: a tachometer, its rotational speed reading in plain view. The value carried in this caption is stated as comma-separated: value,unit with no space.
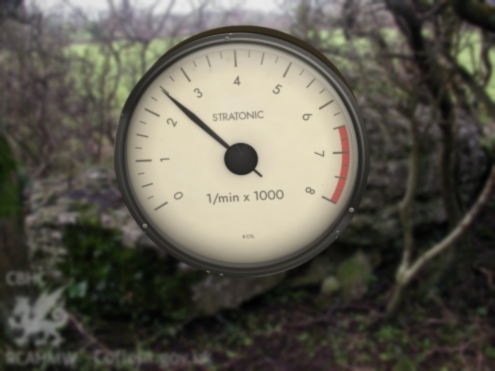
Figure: 2500,rpm
